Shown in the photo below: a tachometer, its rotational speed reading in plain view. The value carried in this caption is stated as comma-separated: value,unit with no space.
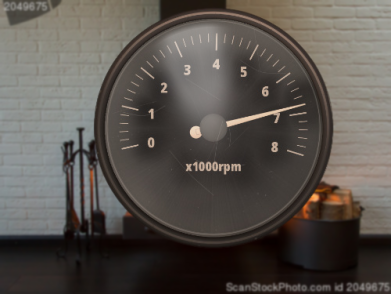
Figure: 6800,rpm
